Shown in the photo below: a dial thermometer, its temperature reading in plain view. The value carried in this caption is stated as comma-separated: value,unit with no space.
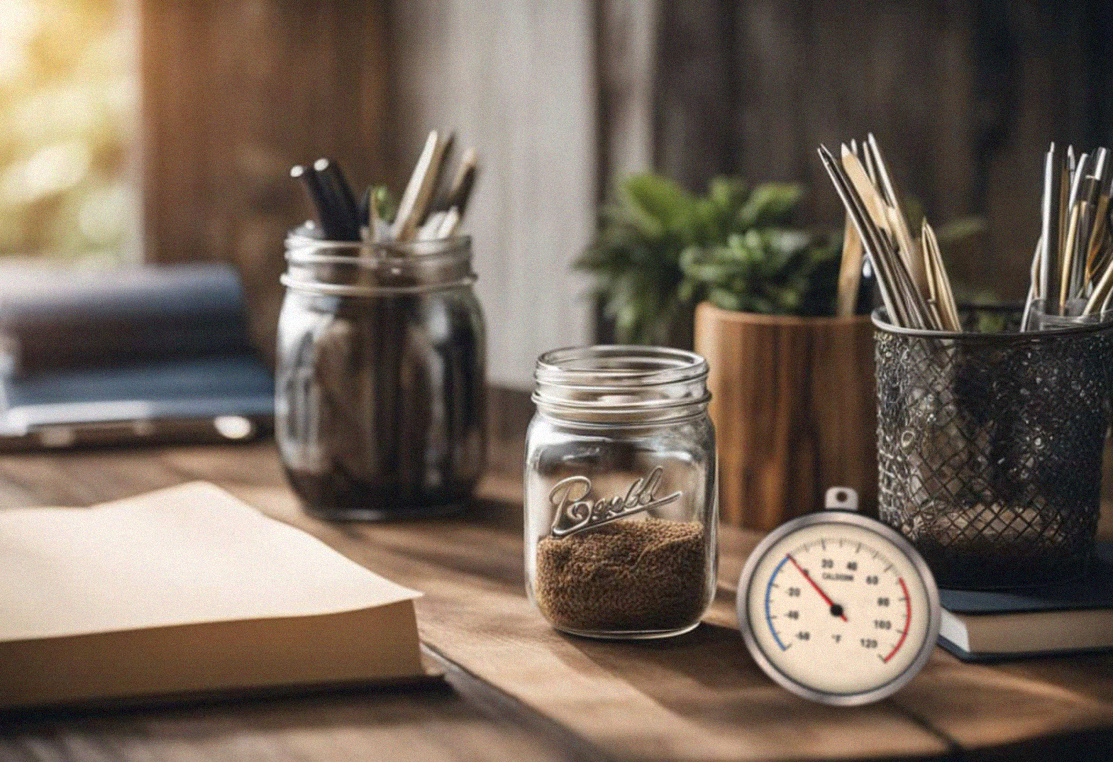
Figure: 0,°F
